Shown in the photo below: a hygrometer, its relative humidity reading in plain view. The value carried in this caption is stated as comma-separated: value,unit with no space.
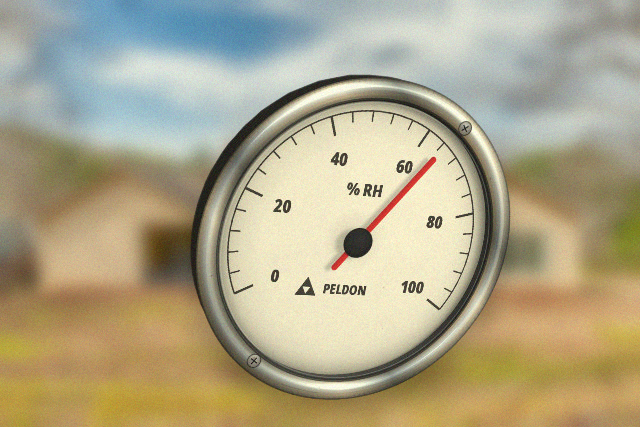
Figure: 64,%
